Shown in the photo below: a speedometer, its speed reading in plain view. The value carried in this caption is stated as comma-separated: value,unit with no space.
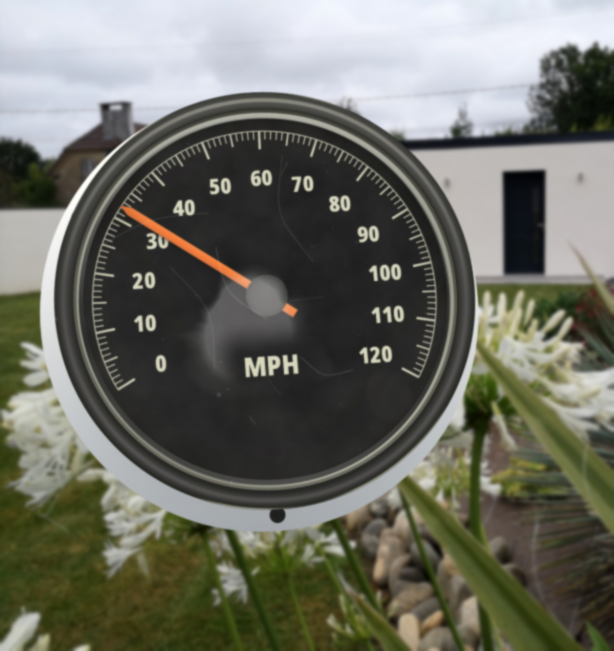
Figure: 32,mph
